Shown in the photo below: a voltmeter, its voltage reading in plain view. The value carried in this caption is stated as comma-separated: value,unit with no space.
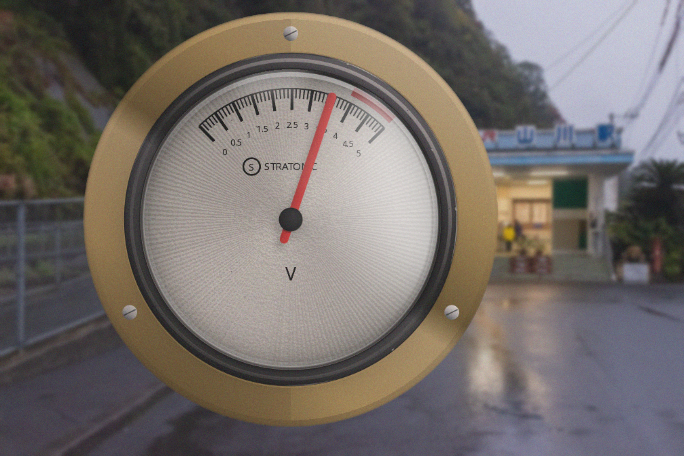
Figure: 3.5,V
